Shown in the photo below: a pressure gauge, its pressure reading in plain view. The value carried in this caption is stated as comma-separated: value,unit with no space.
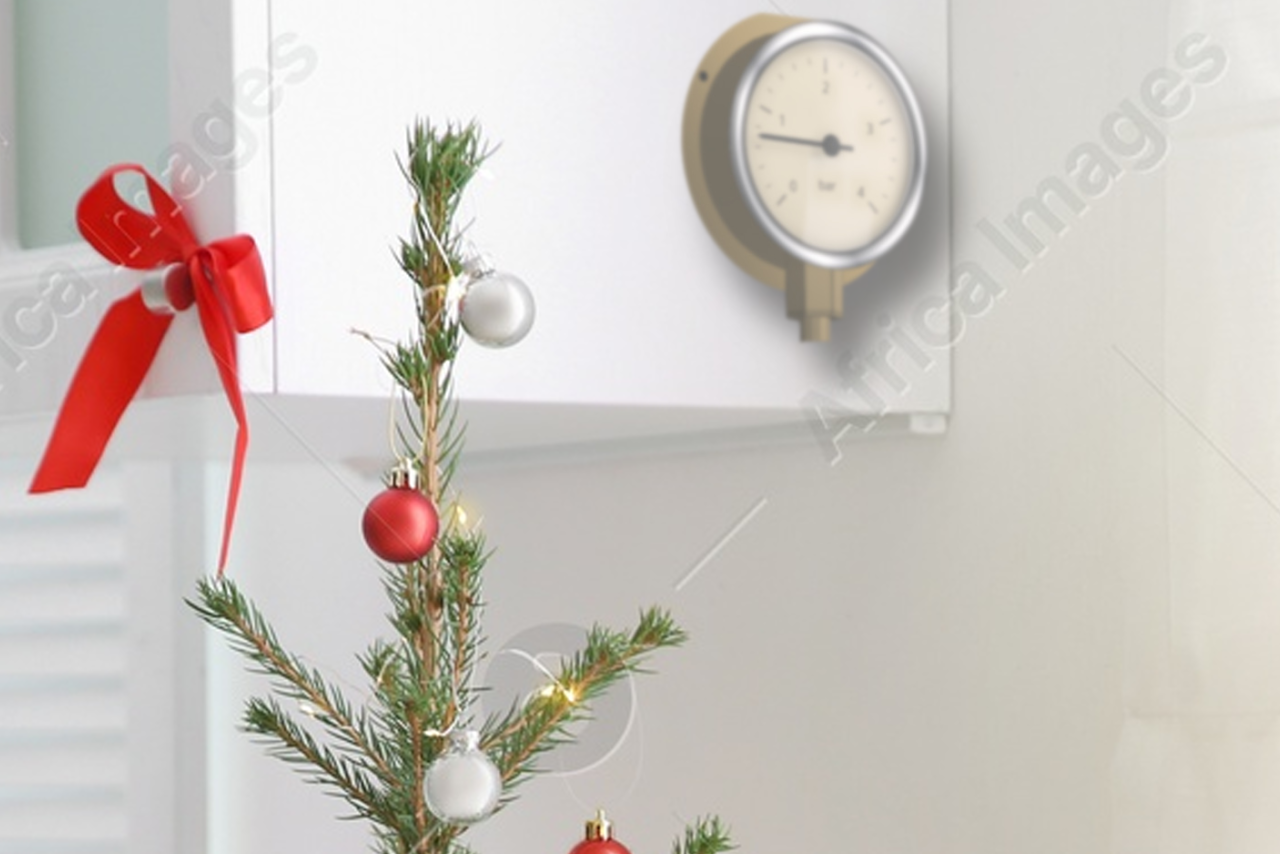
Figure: 0.7,bar
